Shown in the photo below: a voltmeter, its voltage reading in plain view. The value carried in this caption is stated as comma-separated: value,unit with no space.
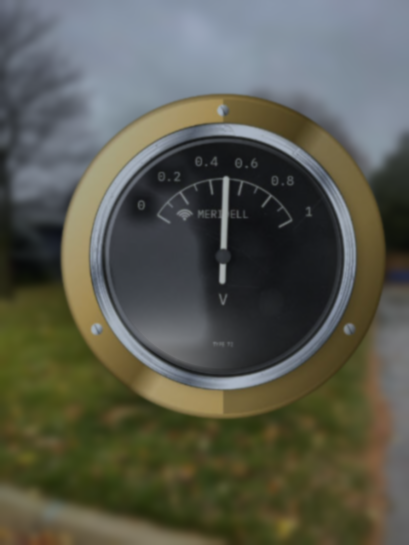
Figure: 0.5,V
